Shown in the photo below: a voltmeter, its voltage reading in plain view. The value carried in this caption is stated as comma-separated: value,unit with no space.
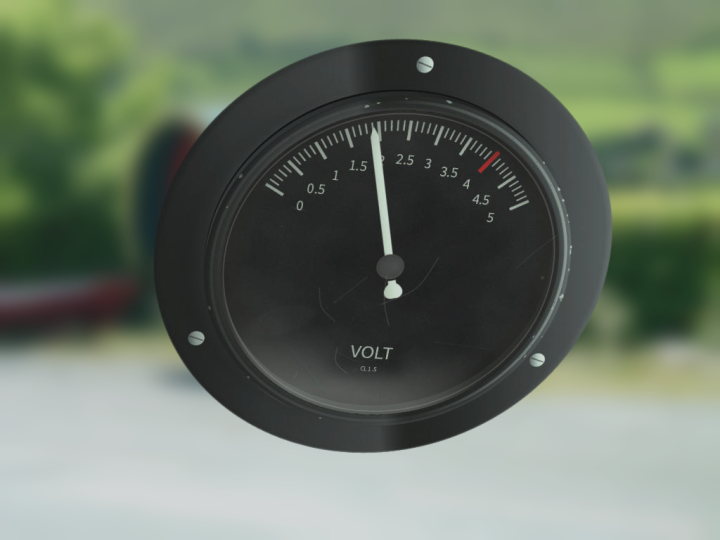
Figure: 1.9,V
